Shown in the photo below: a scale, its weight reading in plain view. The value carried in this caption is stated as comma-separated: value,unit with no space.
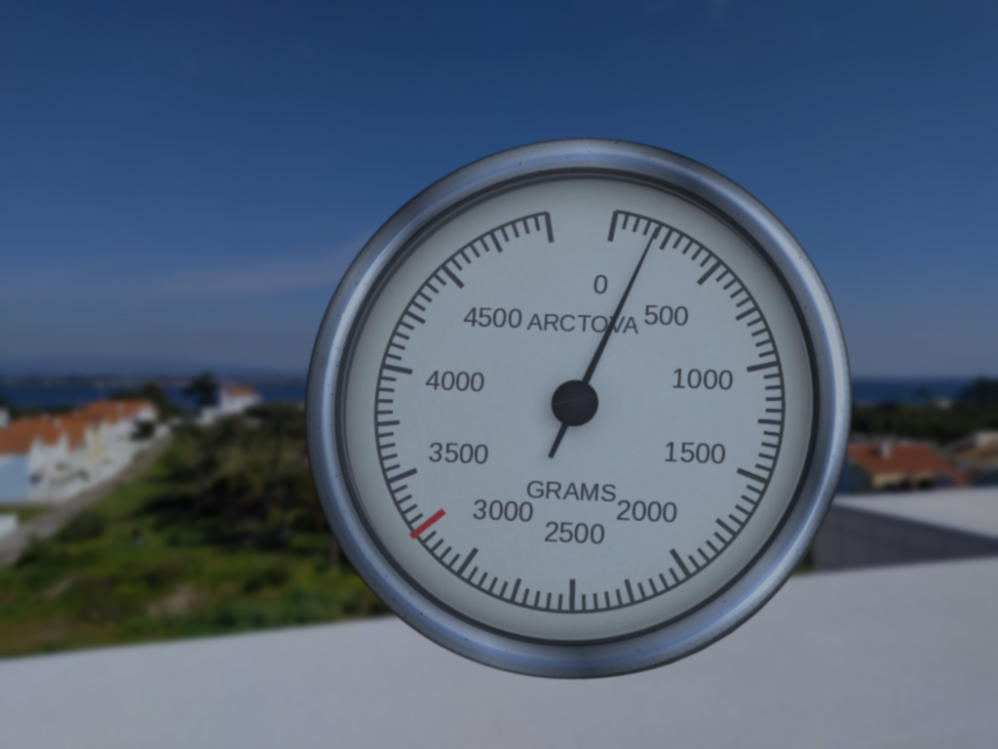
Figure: 200,g
